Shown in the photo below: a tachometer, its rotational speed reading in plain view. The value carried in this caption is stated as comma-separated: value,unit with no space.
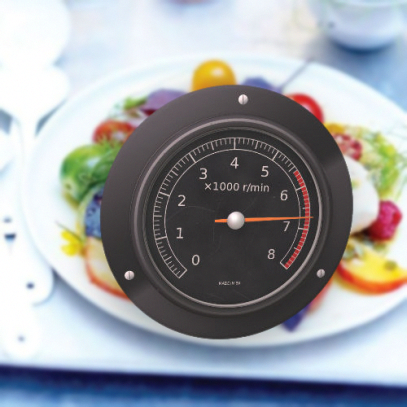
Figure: 6700,rpm
